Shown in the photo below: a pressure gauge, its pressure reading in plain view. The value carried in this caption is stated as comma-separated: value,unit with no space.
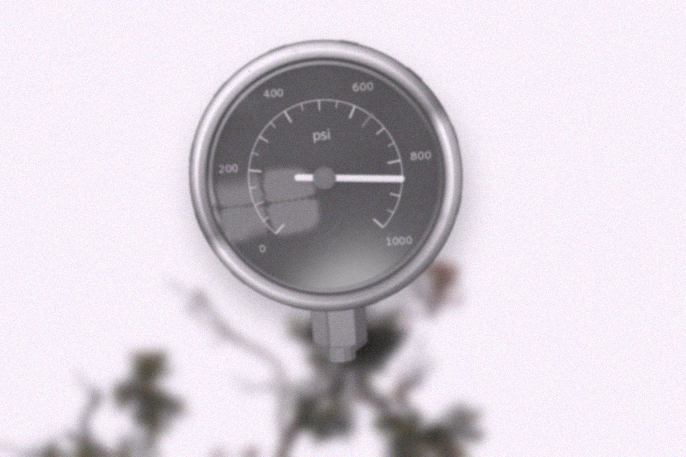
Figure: 850,psi
